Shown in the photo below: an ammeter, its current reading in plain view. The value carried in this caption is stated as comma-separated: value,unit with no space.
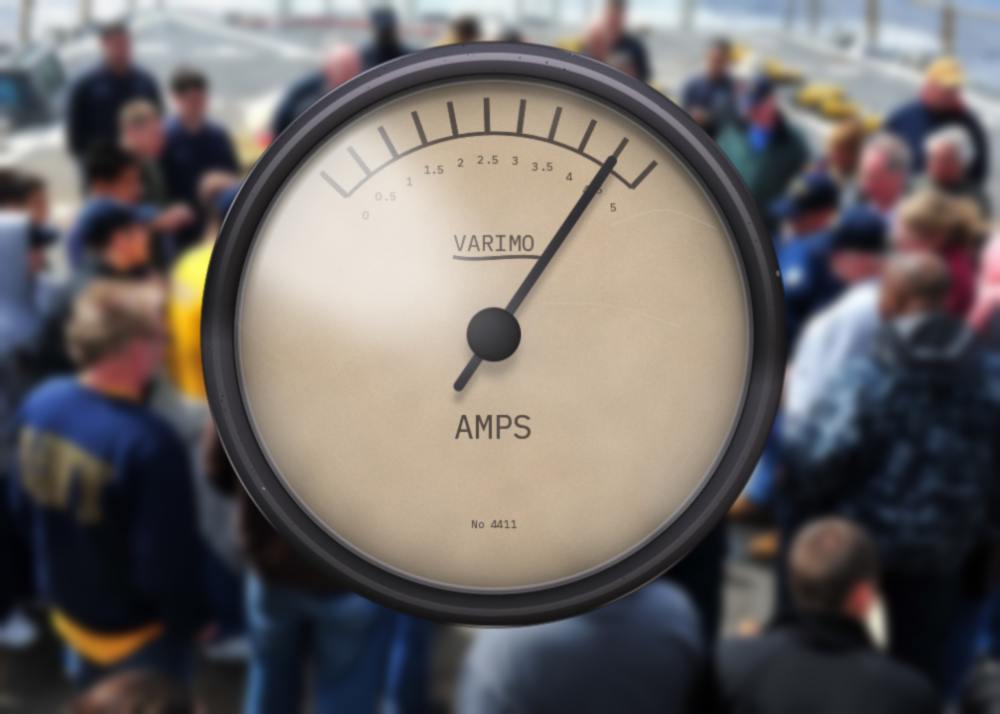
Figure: 4.5,A
